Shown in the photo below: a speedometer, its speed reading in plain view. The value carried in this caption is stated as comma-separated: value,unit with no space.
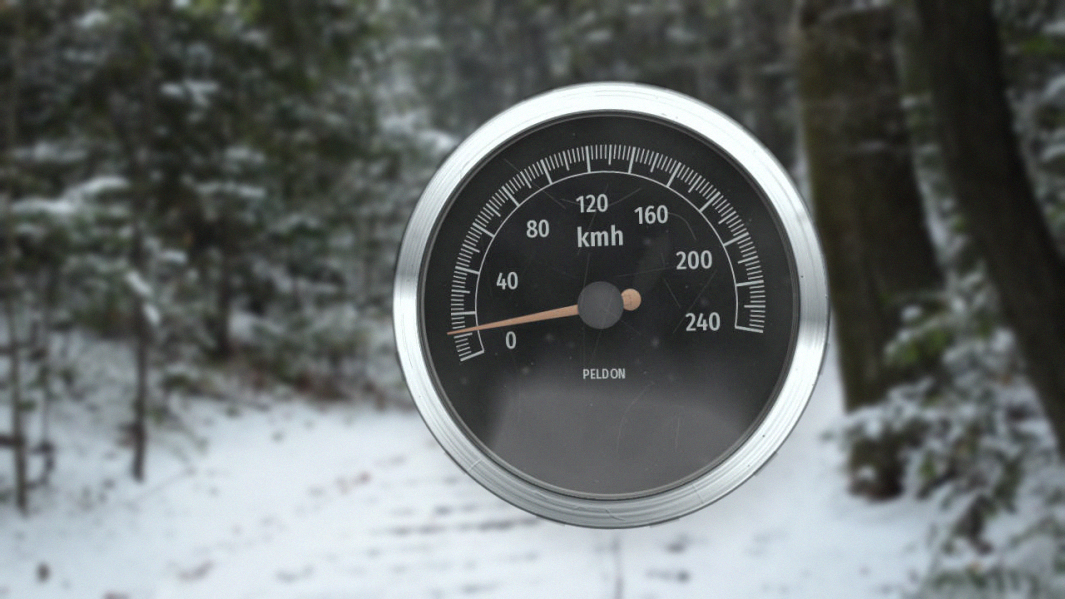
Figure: 12,km/h
